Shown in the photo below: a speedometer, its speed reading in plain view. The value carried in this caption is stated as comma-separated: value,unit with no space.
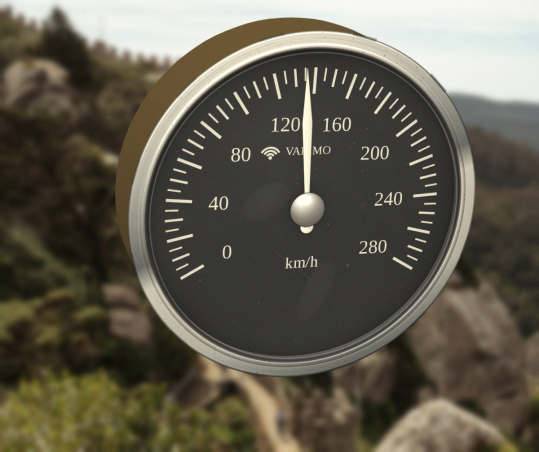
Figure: 135,km/h
